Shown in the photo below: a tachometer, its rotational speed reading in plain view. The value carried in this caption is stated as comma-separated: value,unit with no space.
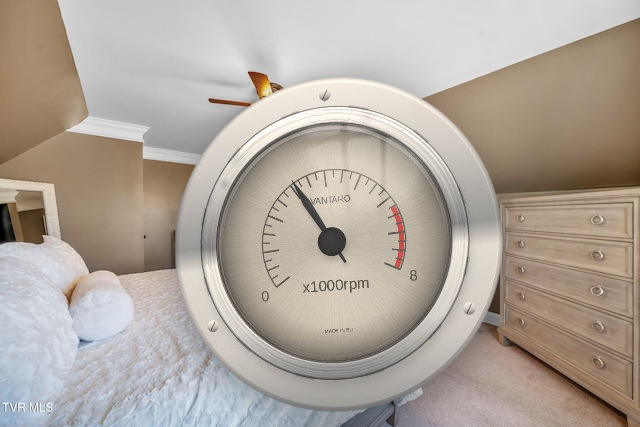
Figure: 3125,rpm
